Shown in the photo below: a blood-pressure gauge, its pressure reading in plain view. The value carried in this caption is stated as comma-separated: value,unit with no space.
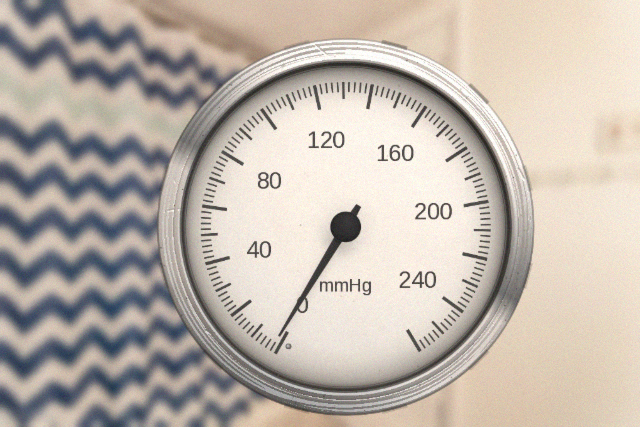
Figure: 2,mmHg
